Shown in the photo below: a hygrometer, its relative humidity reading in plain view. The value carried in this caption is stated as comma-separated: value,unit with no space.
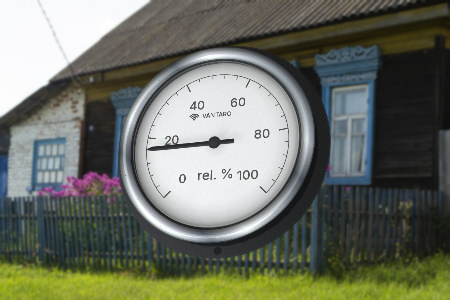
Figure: 16,%
